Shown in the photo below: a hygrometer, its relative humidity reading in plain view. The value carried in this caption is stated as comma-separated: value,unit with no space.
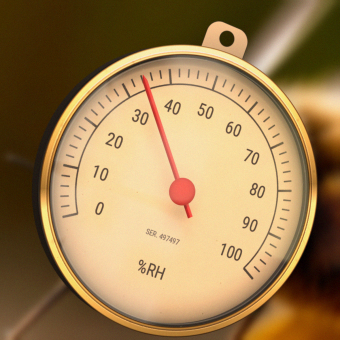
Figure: 34,%
